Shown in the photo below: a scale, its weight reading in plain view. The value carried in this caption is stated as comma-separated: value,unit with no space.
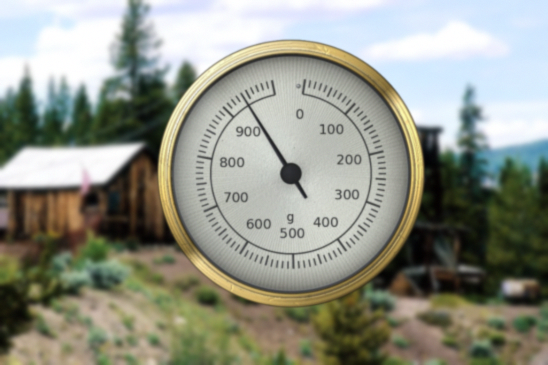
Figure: 940,g
